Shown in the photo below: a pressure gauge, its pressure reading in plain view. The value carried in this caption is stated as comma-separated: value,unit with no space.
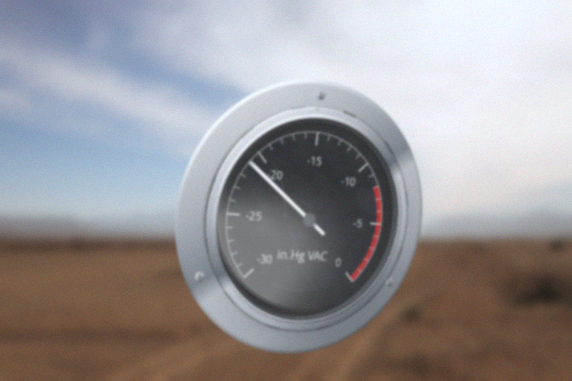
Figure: -21,inHg
